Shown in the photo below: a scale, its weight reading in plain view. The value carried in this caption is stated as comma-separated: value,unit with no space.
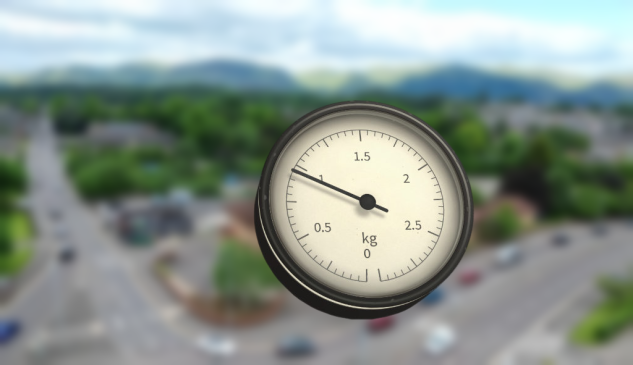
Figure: 0.95,kg
